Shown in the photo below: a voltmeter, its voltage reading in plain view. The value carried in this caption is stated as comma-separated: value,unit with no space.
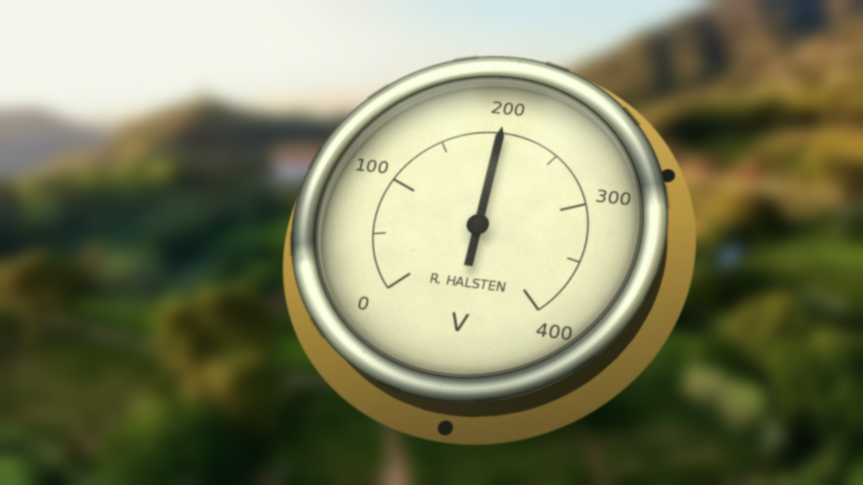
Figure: 200,V
